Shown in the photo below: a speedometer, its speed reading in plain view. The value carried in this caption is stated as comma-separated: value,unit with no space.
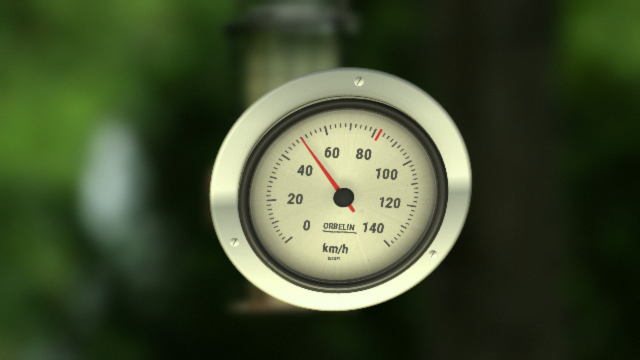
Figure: 50,km/h
